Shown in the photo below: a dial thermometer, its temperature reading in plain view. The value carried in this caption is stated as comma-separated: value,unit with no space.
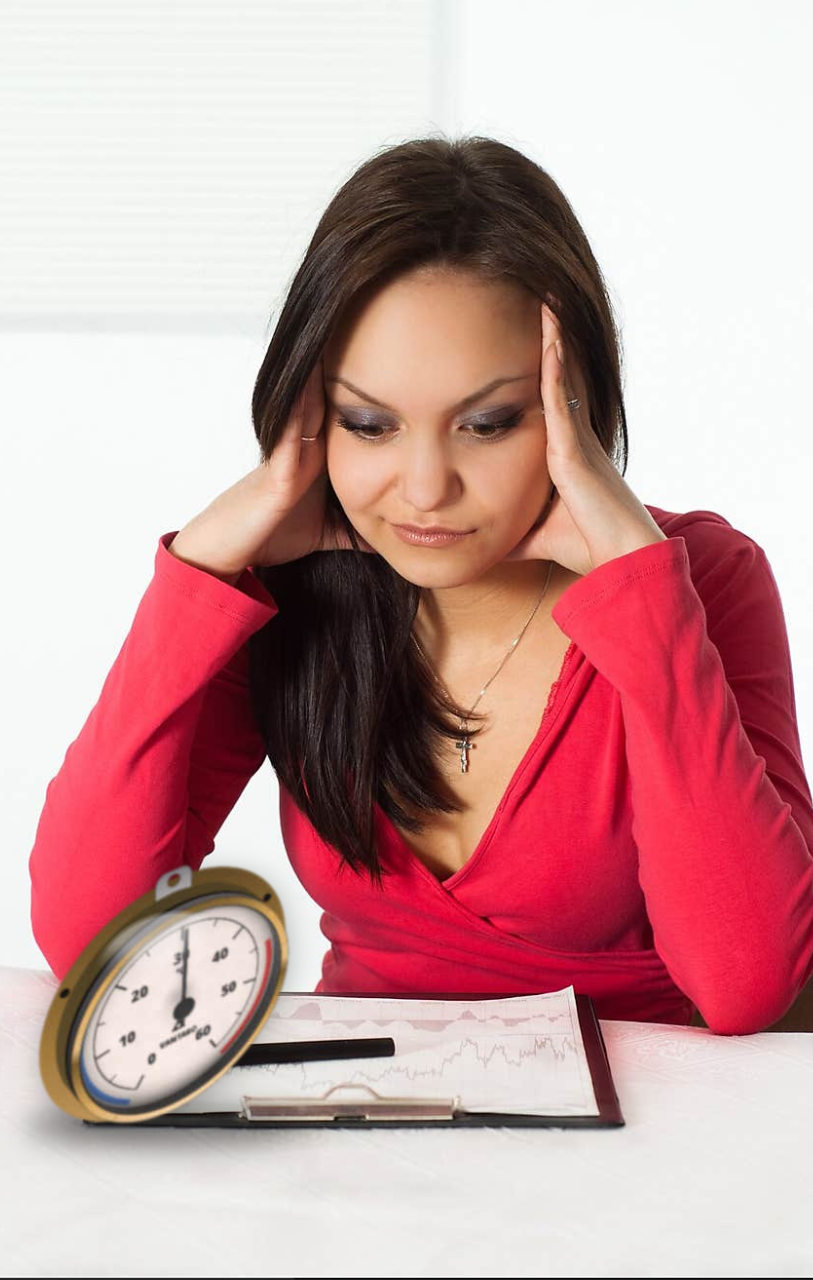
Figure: 30,°C
